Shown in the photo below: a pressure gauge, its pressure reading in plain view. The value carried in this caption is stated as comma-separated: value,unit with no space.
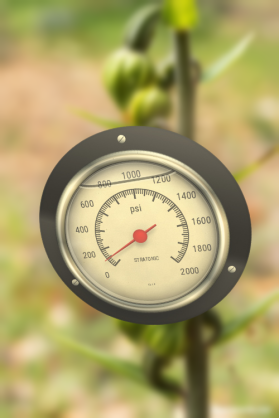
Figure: 100,psi
